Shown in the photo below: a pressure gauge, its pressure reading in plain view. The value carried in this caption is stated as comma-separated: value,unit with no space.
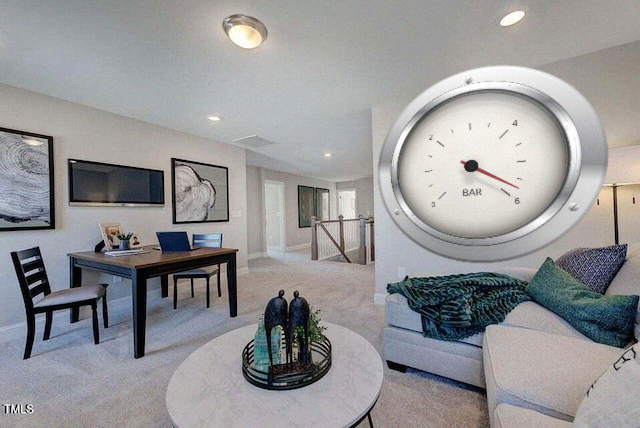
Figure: 5.75,bar
